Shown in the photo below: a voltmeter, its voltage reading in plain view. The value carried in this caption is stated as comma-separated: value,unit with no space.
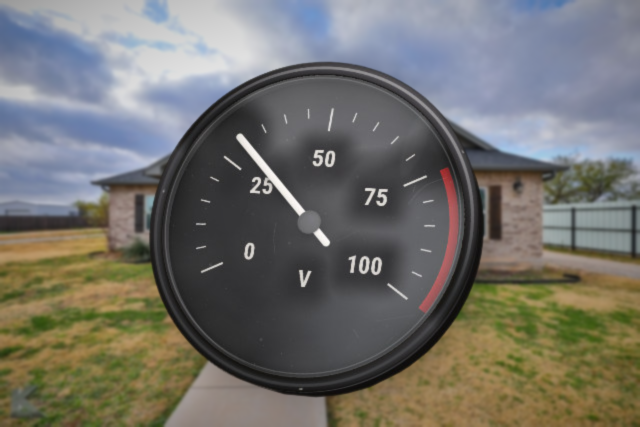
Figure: 30,V
